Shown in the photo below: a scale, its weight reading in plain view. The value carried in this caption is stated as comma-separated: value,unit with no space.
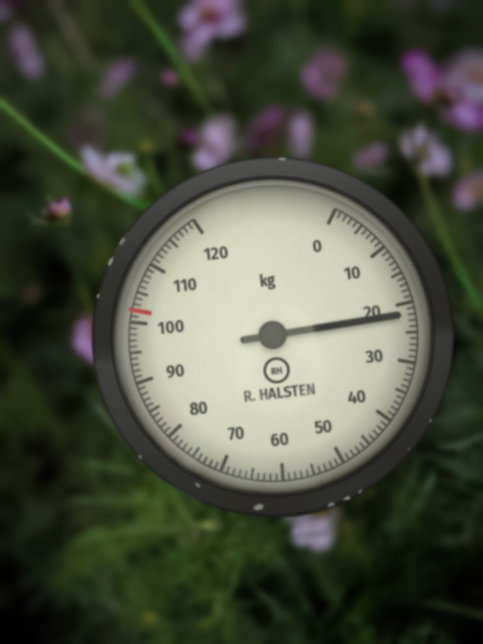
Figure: 22,kg
